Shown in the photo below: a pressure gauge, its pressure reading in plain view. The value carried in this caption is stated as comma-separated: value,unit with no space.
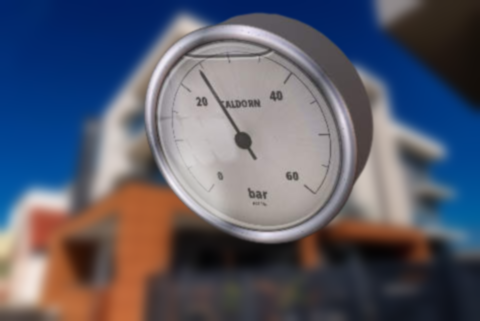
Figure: 25,bar
